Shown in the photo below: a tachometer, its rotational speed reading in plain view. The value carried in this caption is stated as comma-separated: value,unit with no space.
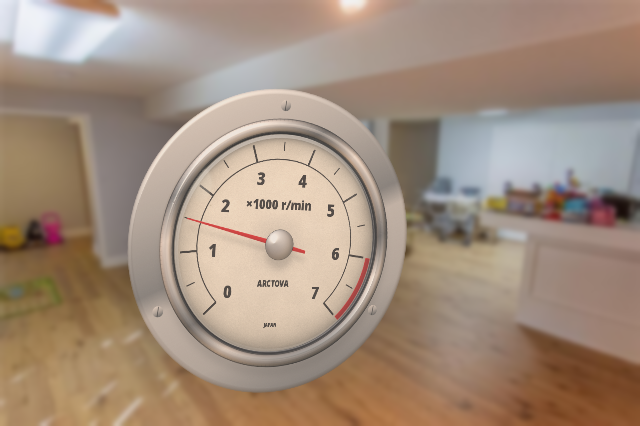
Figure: 1500,rpm
